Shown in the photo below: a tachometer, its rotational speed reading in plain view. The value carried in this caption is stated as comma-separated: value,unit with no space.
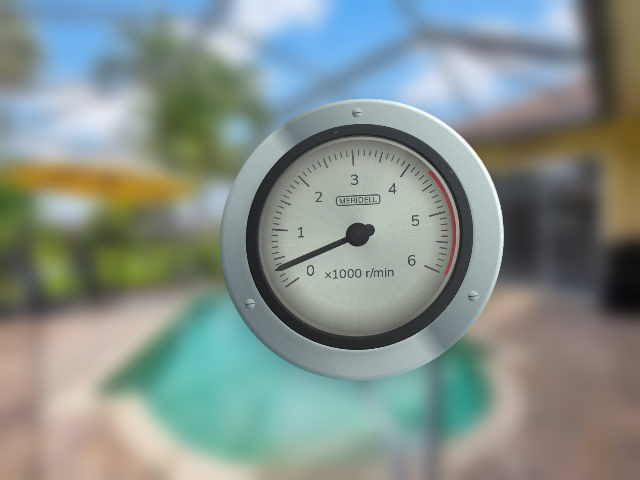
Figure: 300,rpm
